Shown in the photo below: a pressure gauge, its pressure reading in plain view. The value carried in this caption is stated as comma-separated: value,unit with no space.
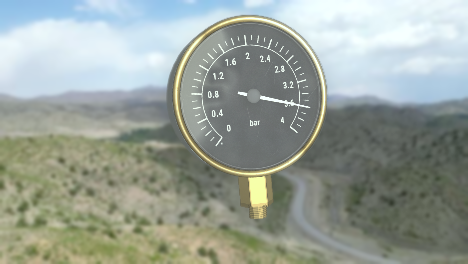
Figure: 3.6,bar
